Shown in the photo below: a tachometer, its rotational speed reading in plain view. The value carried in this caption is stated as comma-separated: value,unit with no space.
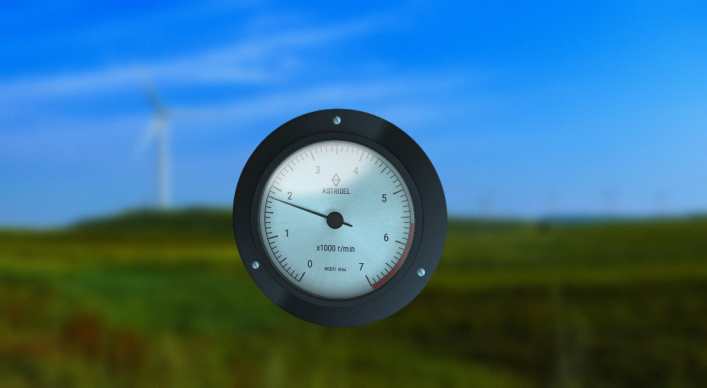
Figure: 1800,rpm
